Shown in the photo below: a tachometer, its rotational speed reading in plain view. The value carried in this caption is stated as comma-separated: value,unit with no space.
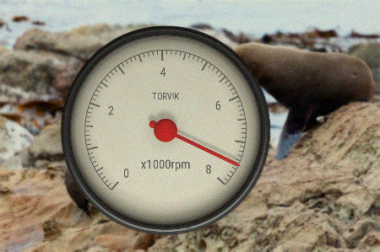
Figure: 7500,rpm
